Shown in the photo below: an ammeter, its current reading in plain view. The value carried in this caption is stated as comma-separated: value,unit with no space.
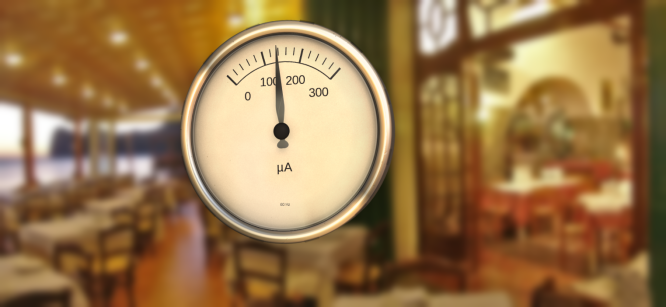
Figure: 140,µA
